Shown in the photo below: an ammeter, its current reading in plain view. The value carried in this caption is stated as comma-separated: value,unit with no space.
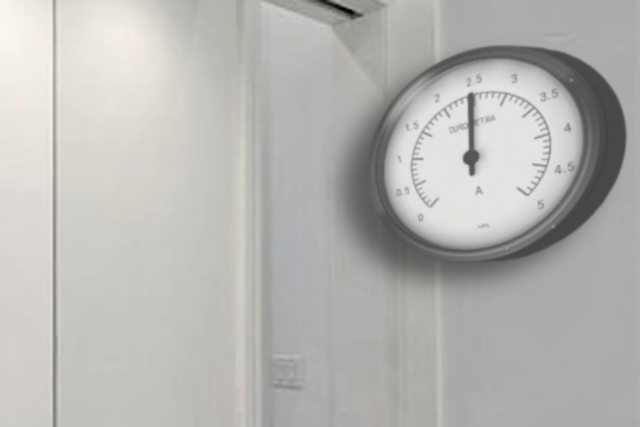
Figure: 2.5,A
